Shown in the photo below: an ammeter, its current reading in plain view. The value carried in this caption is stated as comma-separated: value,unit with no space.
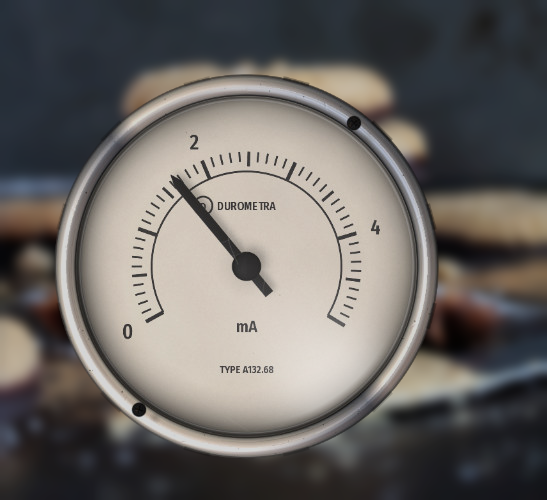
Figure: 1.65,mA
